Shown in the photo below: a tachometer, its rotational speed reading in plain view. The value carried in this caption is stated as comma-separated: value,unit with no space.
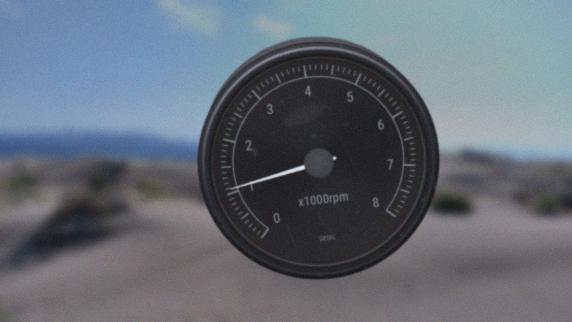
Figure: 1100,rpm
